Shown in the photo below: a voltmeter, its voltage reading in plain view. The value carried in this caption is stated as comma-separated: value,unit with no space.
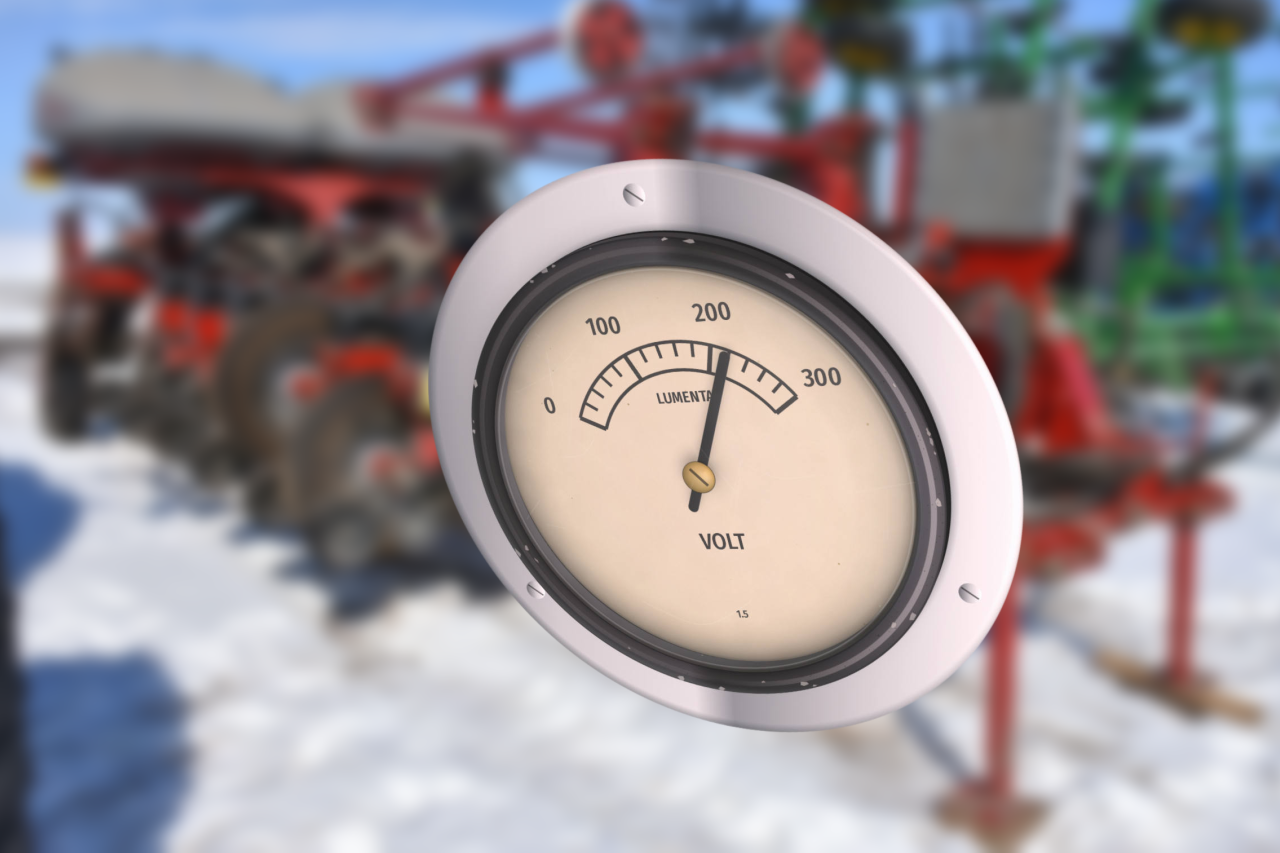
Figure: 220,V
